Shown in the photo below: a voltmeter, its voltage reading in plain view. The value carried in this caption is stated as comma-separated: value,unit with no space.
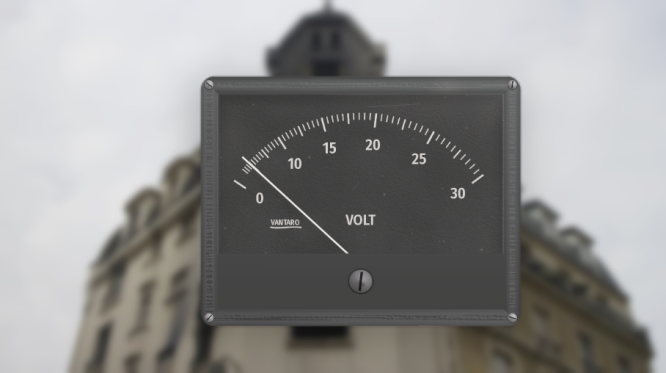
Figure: 5,V
